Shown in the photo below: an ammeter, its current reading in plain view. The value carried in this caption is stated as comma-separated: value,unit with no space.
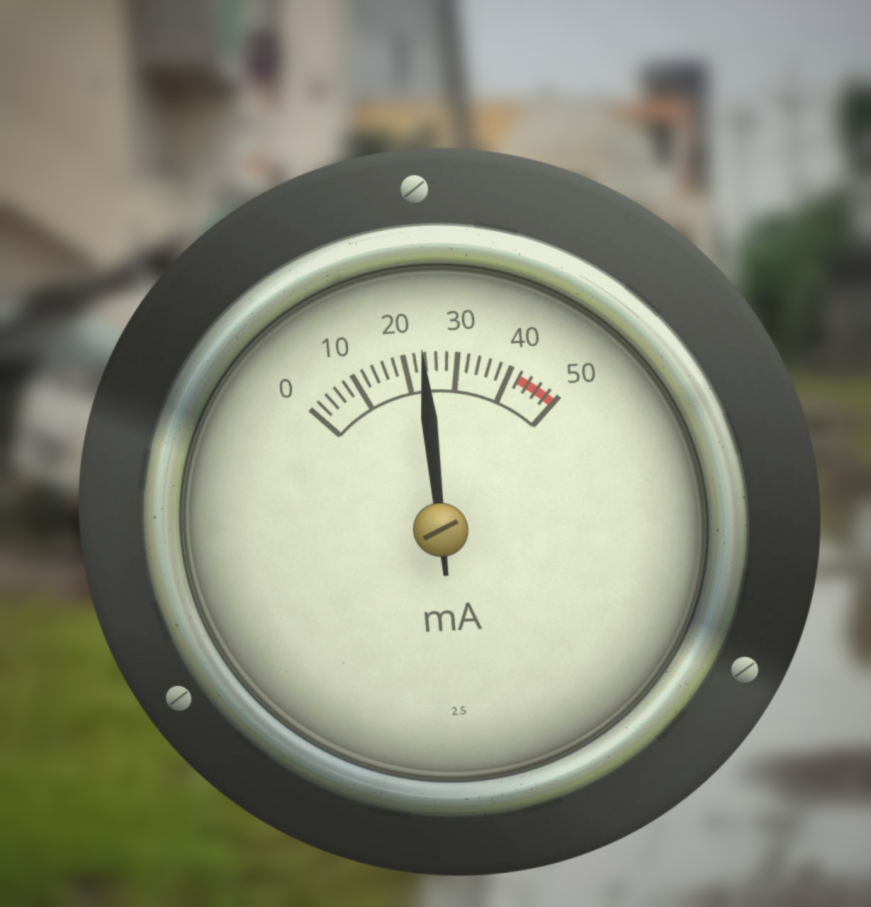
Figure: 24,mA
